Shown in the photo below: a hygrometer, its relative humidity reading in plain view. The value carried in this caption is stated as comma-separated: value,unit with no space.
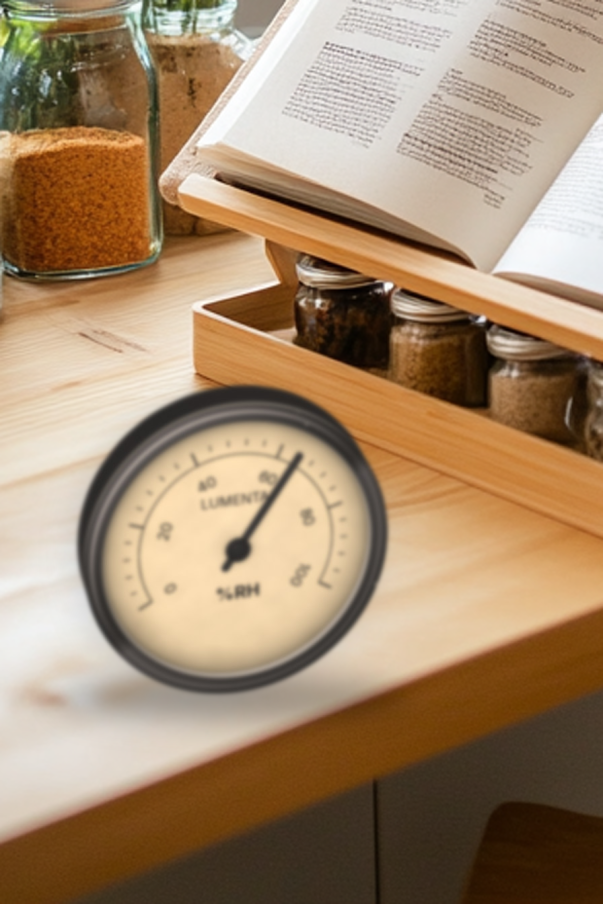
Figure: 64,%
